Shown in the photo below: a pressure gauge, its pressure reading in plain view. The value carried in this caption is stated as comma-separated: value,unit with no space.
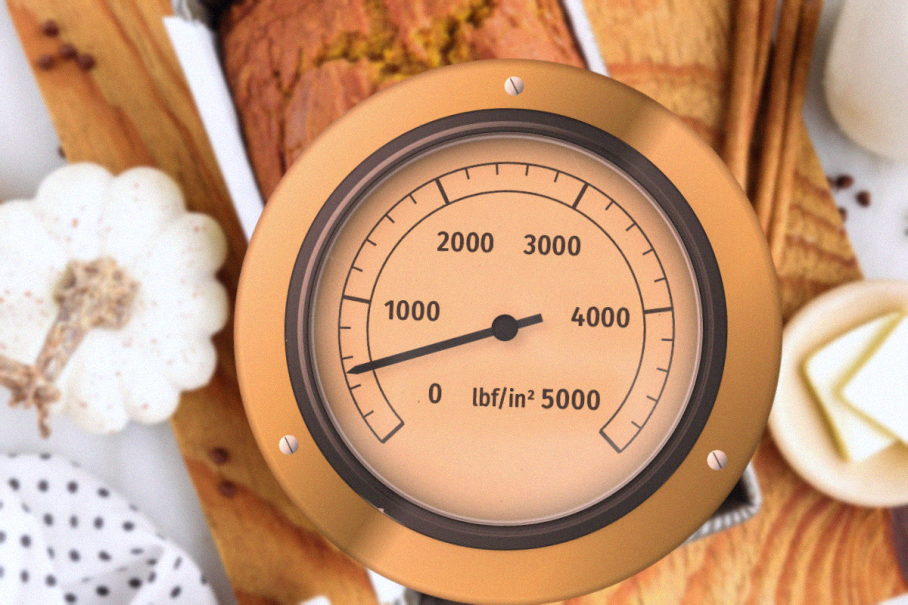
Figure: 500,psi
